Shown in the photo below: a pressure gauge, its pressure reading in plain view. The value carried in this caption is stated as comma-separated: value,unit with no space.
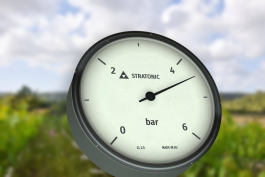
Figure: 4.5,bar
